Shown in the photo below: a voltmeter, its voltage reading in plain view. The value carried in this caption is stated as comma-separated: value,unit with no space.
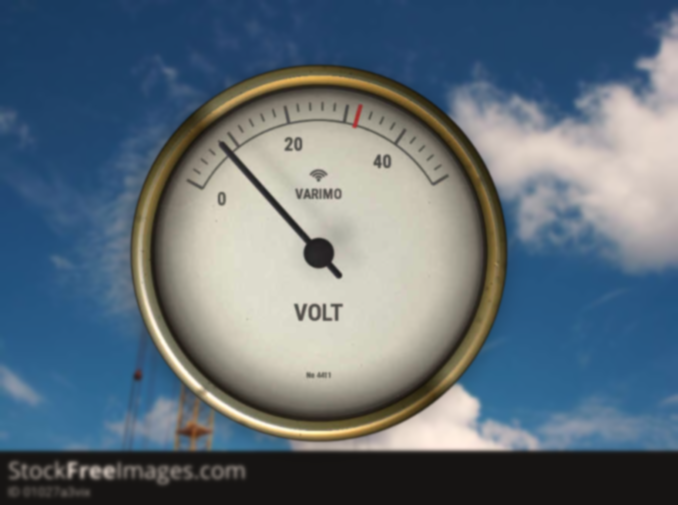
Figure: 8,V
